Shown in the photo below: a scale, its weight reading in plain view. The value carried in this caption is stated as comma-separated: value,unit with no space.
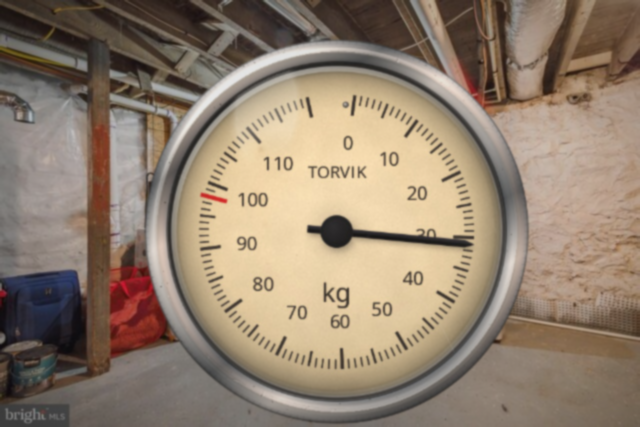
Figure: 31,kg
